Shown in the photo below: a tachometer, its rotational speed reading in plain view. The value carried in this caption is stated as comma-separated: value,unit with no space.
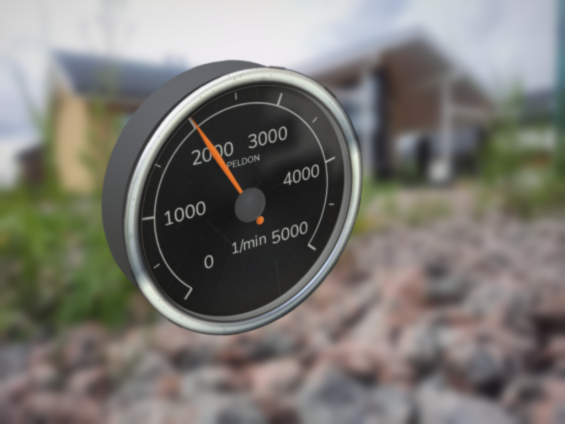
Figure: 2000,rpm
